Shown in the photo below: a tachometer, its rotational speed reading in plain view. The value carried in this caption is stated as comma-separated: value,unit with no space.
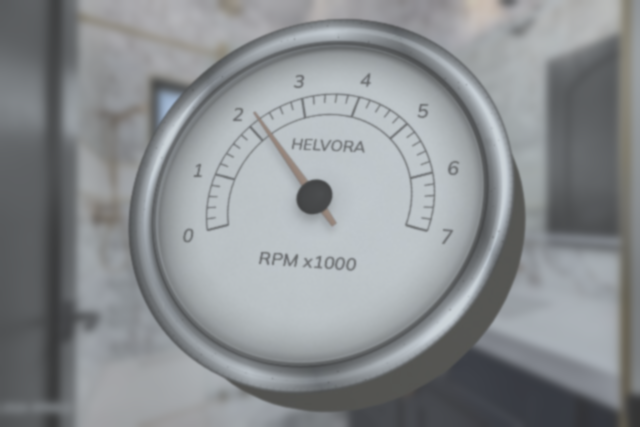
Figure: 2200,rpm
